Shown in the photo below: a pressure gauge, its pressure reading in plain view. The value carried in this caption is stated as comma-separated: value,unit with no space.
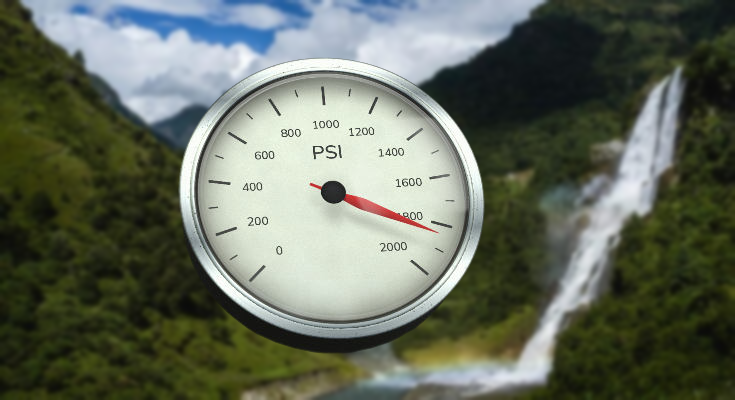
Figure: 1850,psi
